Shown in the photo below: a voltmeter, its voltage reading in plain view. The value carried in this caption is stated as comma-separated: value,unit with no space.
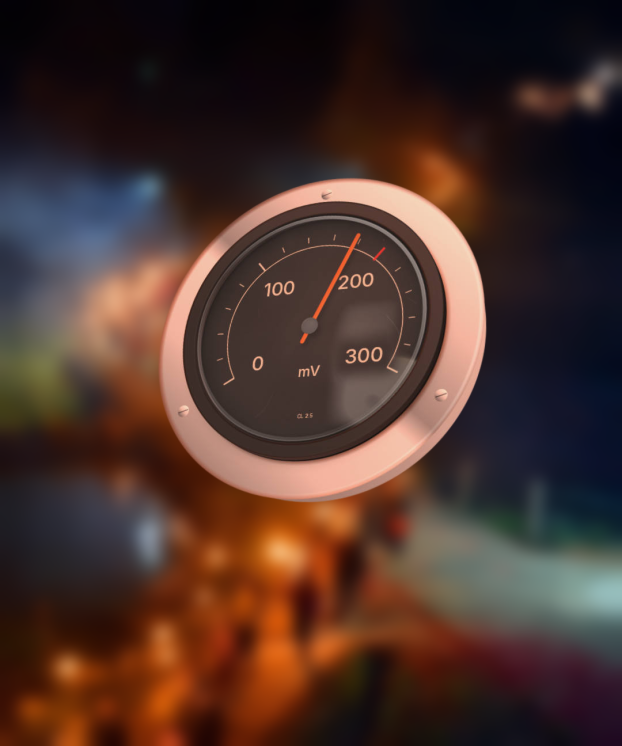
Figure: 180,mV
